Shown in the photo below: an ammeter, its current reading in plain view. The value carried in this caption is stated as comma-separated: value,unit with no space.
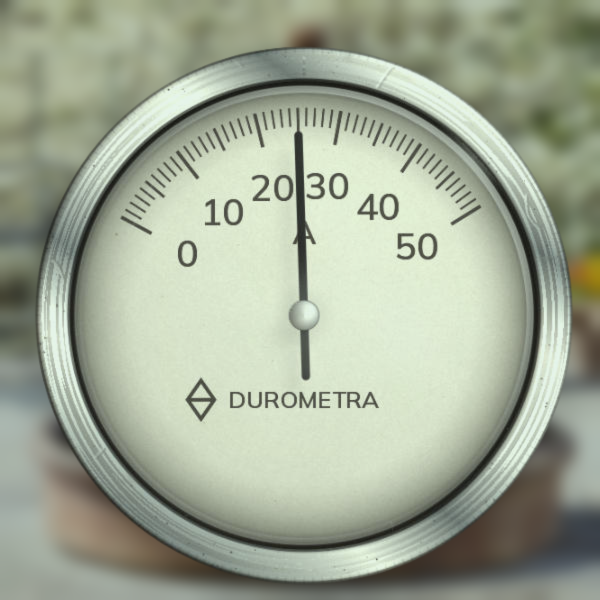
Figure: 25,A
